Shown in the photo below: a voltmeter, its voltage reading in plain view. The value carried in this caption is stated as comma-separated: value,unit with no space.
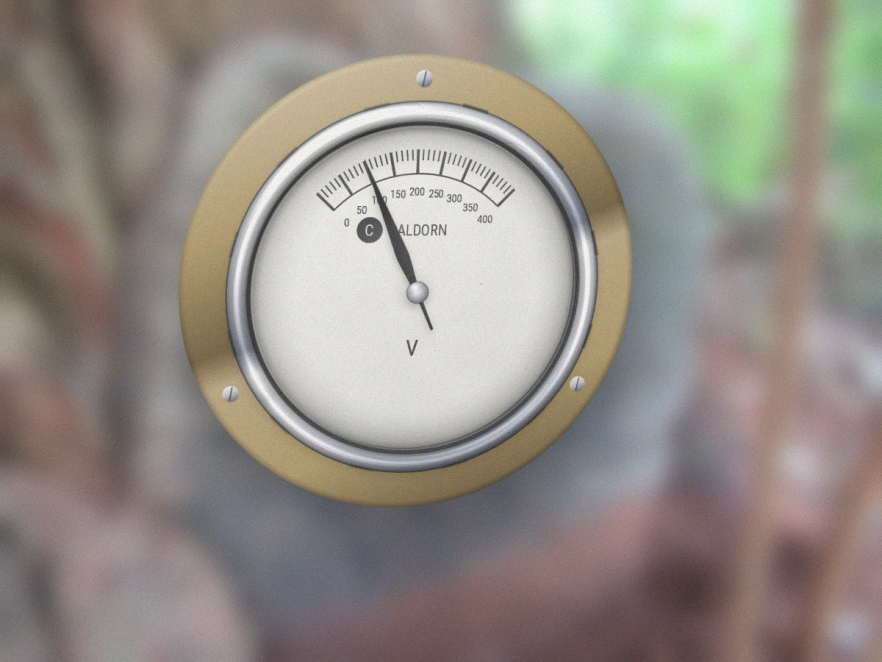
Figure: 100,V
